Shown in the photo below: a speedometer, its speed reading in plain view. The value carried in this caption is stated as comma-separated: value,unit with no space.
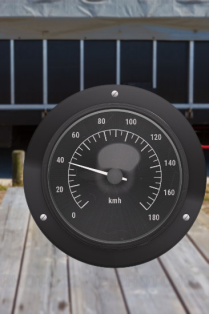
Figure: 40,km/h
